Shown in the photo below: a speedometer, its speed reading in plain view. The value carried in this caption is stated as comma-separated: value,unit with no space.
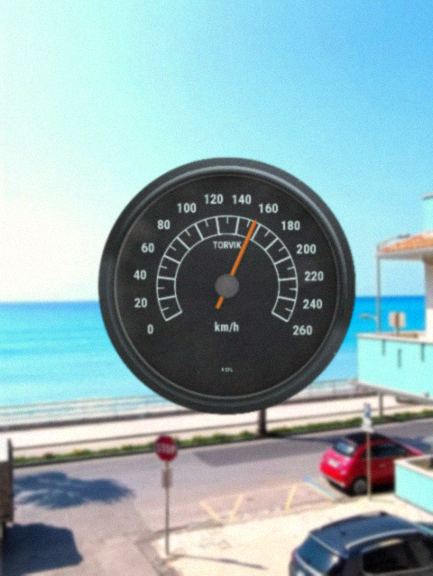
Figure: 155,km/h
